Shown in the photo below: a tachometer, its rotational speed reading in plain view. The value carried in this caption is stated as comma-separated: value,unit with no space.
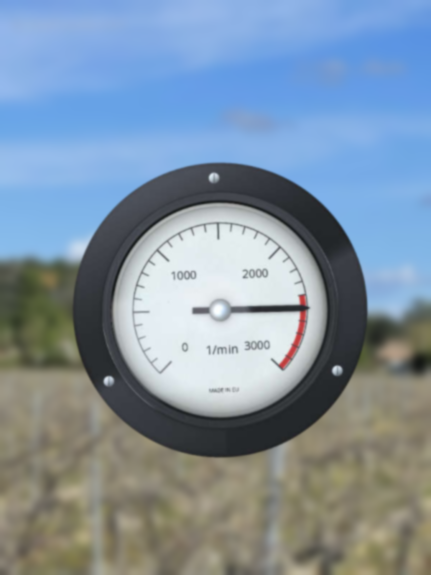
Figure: 2500,rpm
